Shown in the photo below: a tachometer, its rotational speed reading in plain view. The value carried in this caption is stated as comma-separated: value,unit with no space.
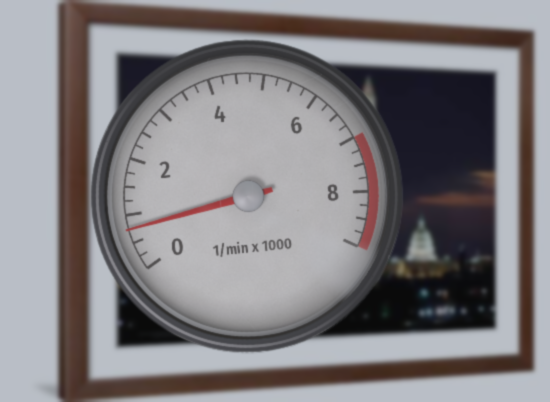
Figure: 750,rpm
